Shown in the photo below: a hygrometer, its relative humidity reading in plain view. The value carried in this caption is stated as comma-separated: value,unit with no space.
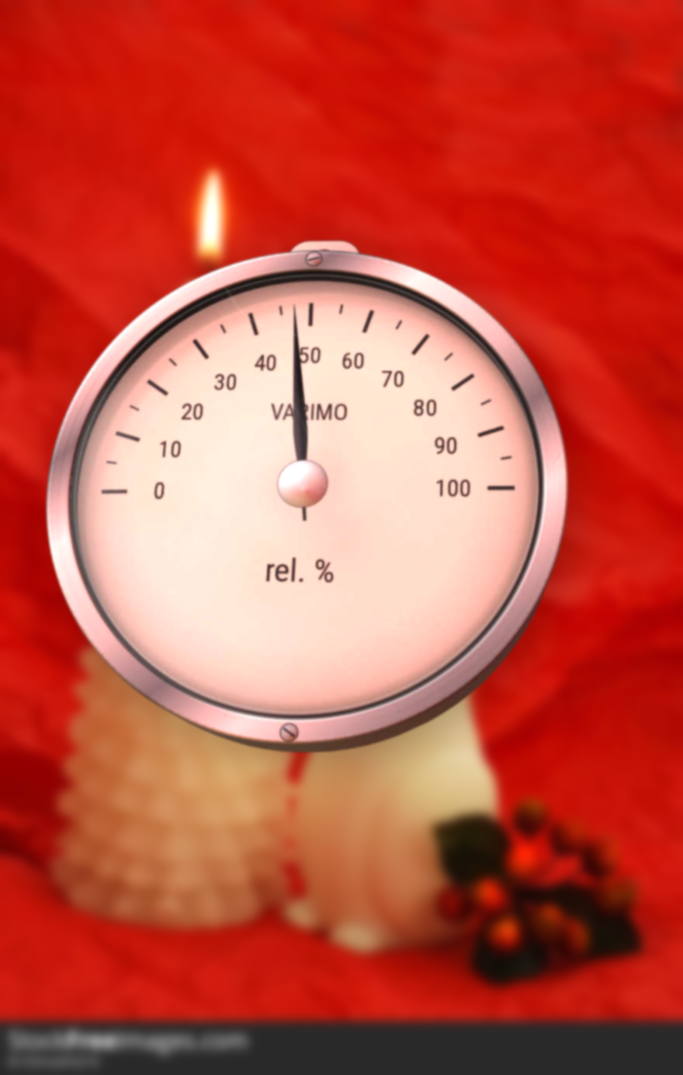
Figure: 47.5,%
